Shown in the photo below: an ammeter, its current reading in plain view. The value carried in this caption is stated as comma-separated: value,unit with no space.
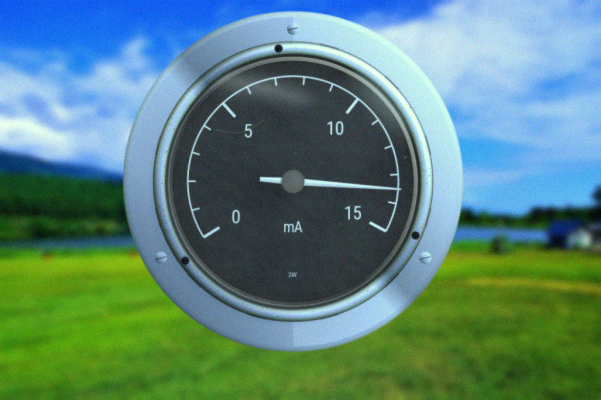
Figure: 13.5,mA
